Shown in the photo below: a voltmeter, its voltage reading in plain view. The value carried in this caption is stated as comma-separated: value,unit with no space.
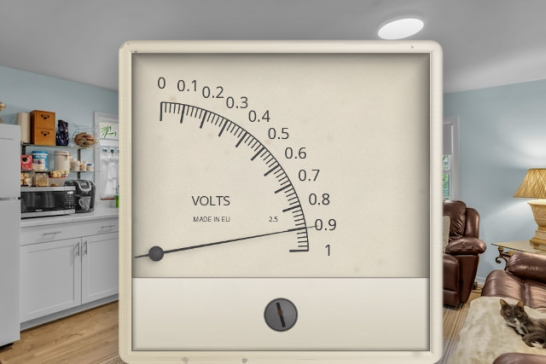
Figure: 0.9,V
